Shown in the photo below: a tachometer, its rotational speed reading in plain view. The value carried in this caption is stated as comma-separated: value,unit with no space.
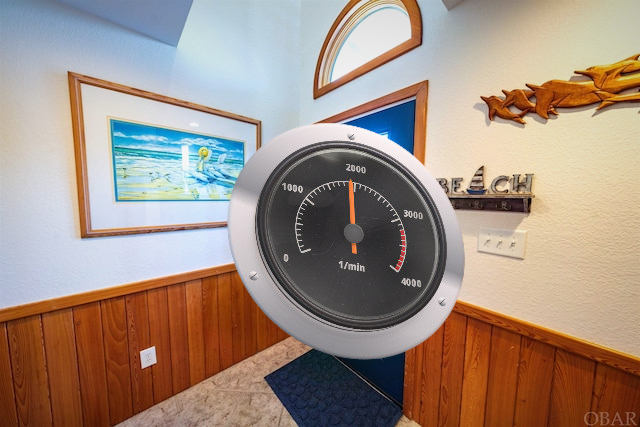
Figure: 1900,rpm
